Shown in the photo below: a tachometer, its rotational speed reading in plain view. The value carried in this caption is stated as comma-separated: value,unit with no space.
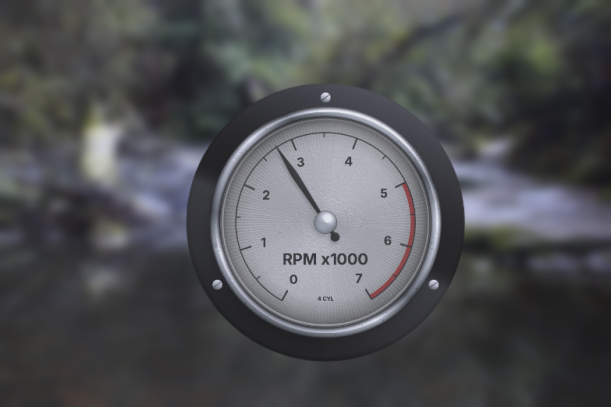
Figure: 2750,rpm
